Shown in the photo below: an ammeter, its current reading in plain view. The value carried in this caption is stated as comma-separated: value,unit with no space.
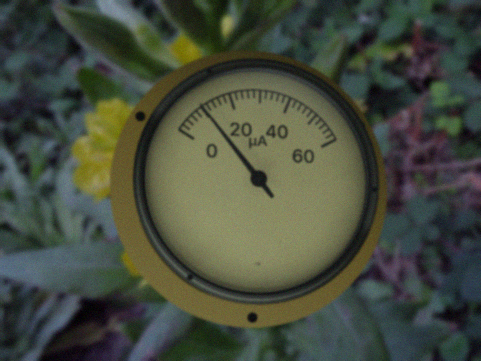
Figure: 10,µA
